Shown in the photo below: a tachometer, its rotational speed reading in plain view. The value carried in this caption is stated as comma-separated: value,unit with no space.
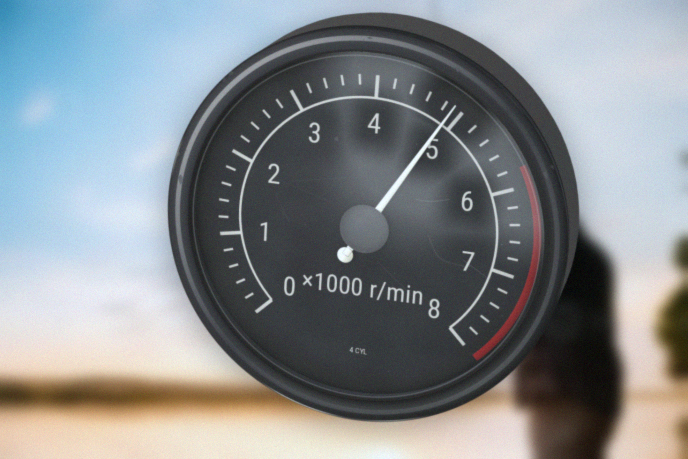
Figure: 4900,rpm
